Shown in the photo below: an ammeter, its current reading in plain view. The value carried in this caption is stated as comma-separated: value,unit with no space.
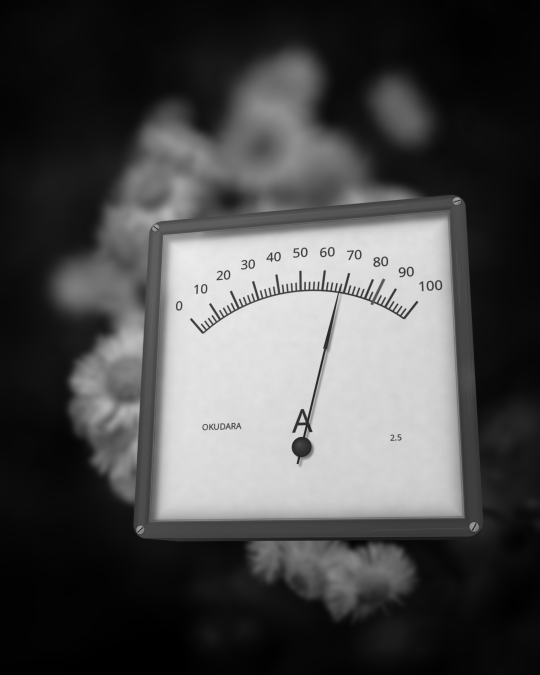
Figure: 68,A
